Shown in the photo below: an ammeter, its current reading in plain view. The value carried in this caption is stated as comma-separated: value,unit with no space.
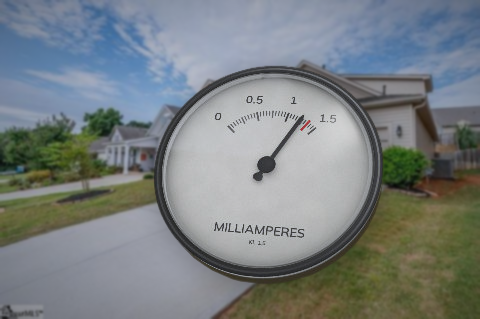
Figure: 1.25,mA
